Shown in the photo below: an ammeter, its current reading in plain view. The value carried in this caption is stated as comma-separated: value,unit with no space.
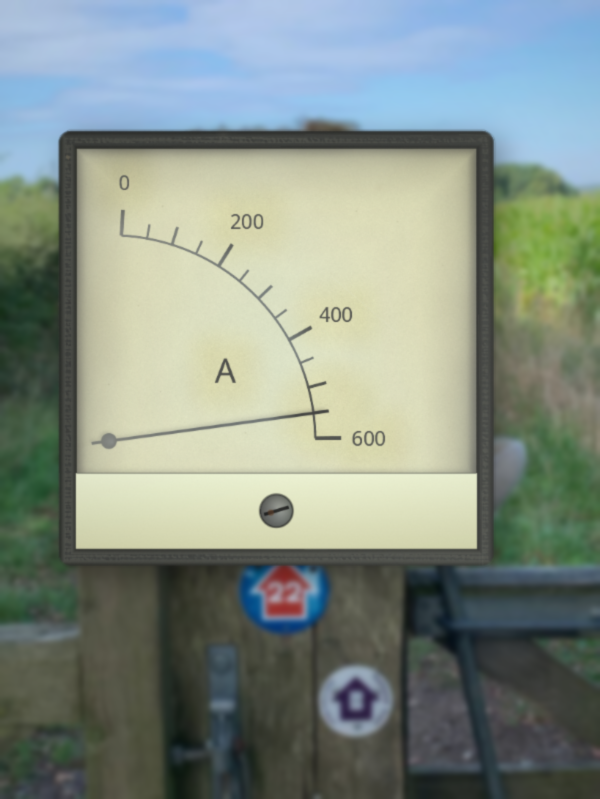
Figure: 550,A
